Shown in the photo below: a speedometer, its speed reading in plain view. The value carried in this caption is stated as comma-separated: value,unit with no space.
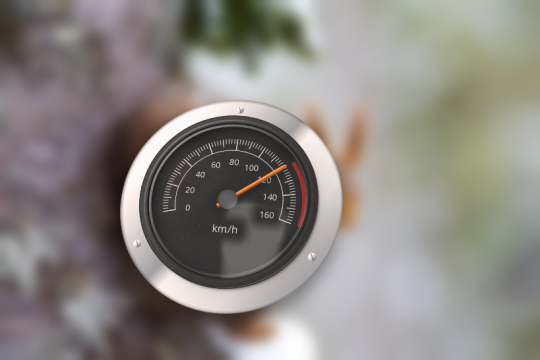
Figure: 120,km/h
